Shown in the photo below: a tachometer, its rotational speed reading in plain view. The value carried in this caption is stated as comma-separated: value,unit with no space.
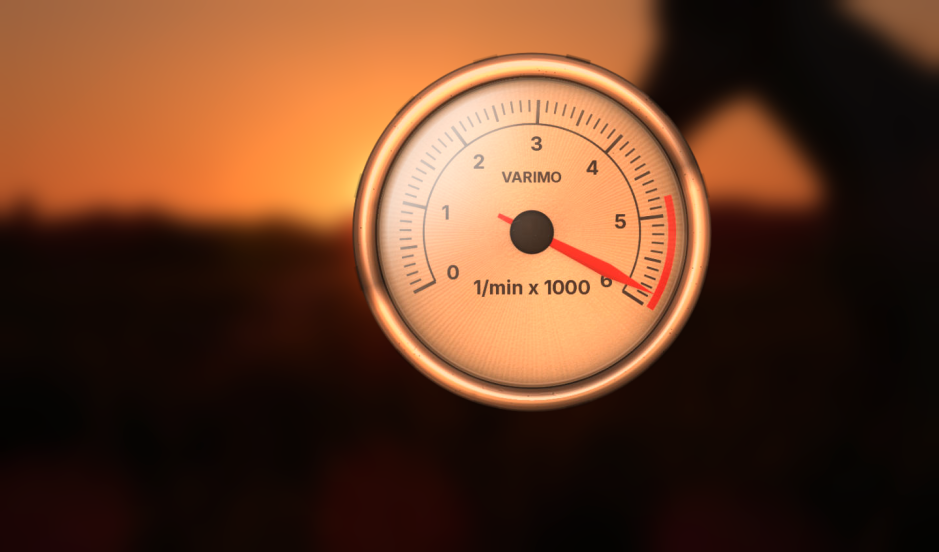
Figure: 5850,rpm
